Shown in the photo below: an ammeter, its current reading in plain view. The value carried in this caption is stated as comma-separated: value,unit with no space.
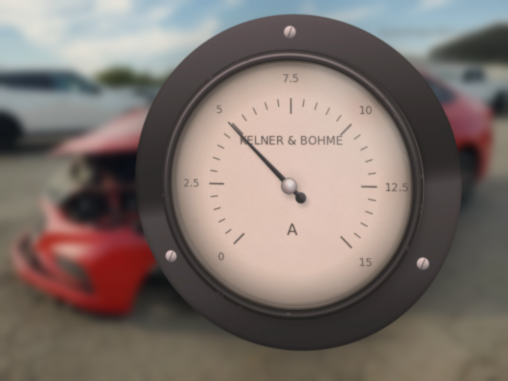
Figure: 5,A
